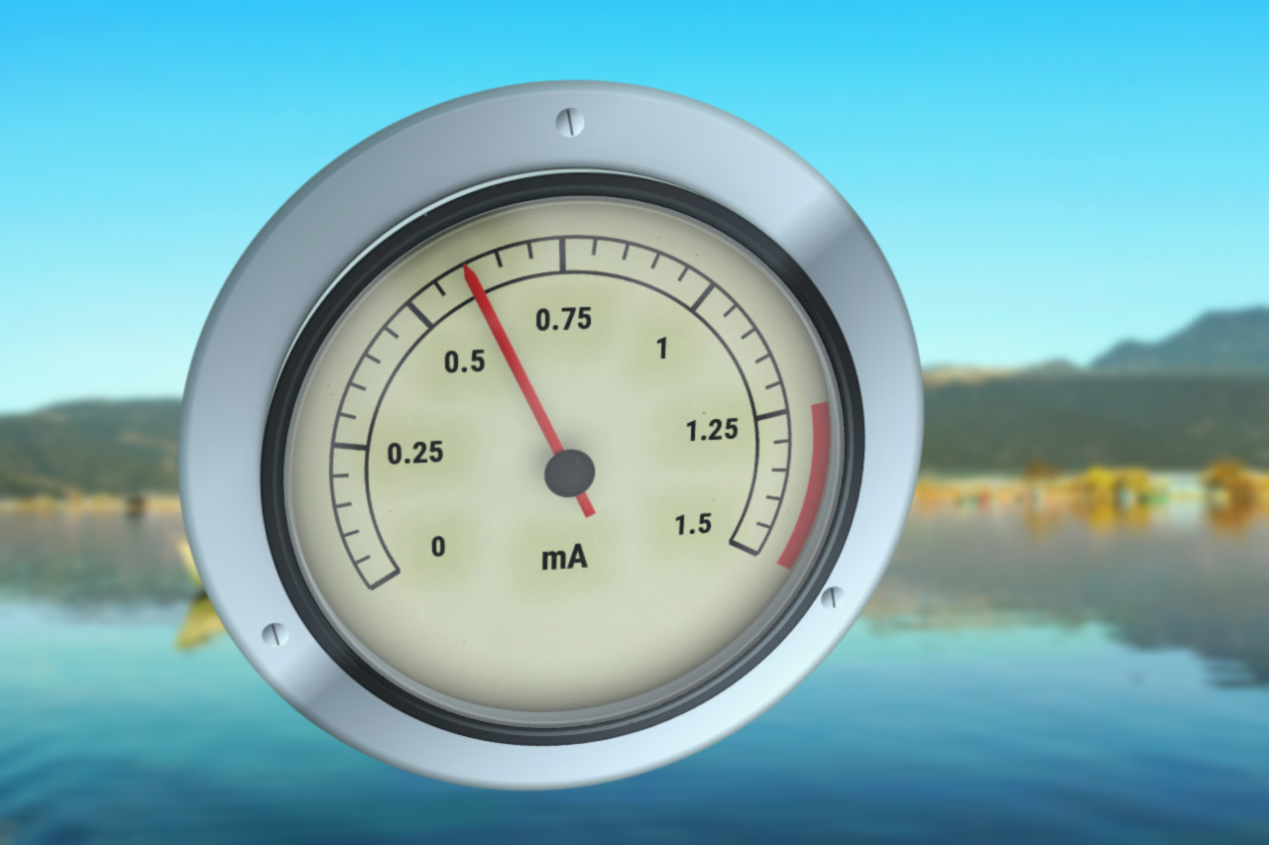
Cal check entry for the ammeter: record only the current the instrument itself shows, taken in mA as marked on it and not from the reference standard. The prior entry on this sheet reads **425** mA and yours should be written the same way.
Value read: **0.6** mA
